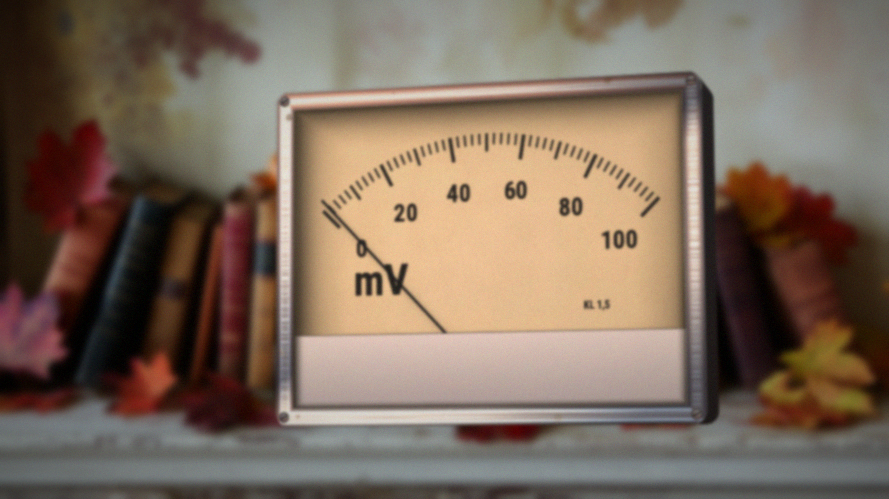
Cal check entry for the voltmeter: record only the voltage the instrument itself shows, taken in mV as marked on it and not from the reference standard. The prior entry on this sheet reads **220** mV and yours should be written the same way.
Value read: **2** mV
